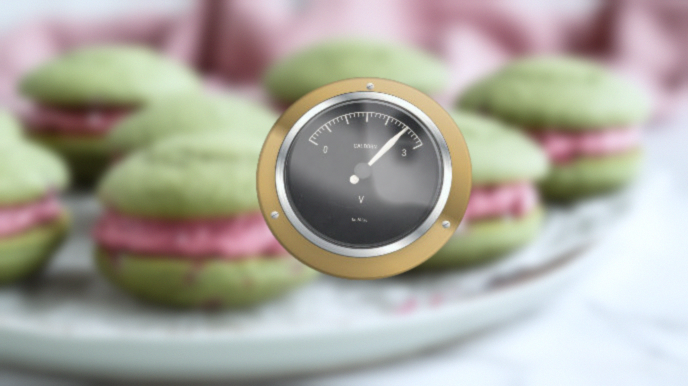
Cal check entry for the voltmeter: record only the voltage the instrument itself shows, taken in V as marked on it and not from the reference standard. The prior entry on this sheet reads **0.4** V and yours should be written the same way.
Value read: **2.5** V
